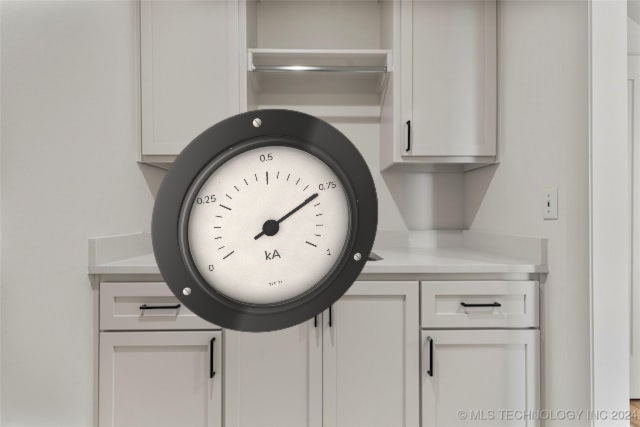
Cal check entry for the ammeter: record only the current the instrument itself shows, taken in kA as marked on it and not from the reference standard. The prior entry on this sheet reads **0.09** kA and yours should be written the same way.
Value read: **0.75** kA
